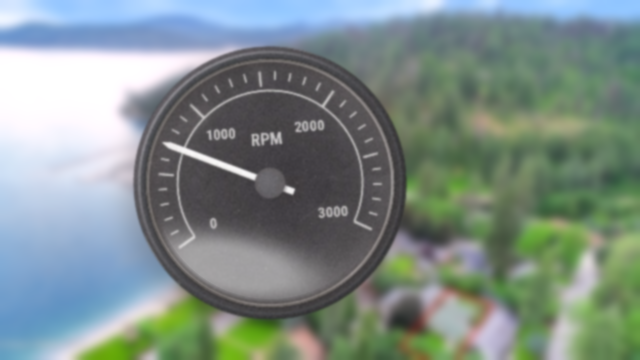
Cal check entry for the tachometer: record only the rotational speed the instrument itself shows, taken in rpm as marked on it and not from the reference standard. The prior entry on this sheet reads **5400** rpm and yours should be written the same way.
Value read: **700** rpm
